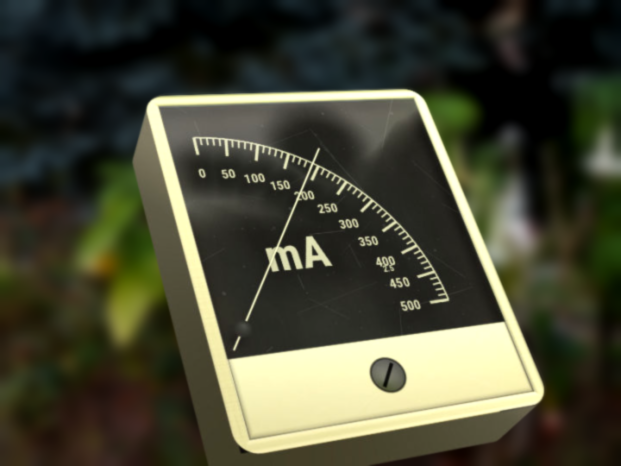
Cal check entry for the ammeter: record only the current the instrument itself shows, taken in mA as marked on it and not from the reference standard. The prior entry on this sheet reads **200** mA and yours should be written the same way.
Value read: **190** mA
